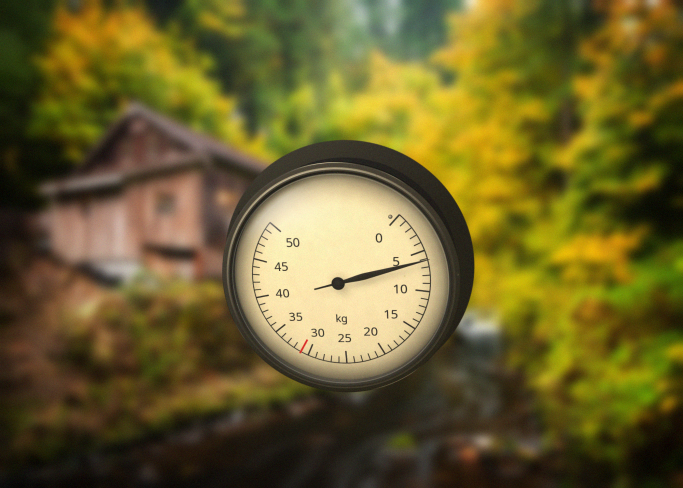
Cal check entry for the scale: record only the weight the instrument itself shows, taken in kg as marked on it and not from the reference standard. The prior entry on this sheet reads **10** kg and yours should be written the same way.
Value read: **6** kg
